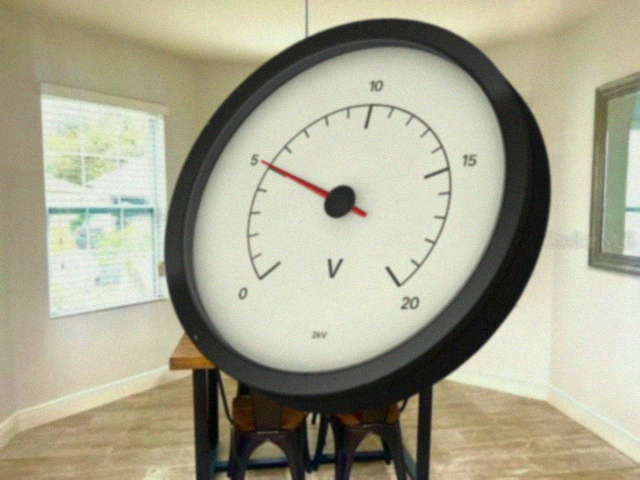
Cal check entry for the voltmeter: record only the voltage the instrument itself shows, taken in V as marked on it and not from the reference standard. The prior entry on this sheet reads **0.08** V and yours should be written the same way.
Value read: **5** V
